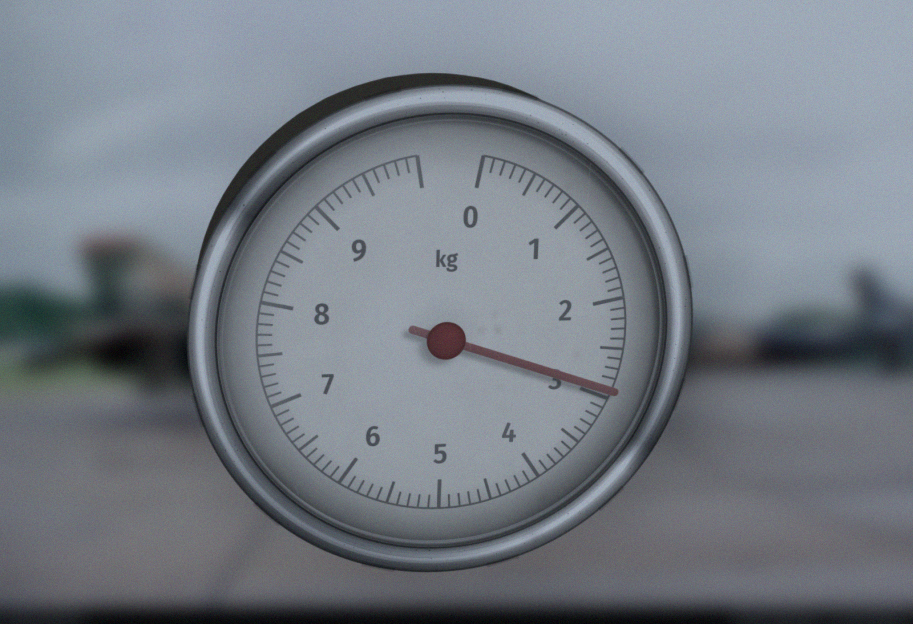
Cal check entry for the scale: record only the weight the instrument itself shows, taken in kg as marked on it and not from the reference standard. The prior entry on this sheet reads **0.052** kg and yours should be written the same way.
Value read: **2.9** kg
